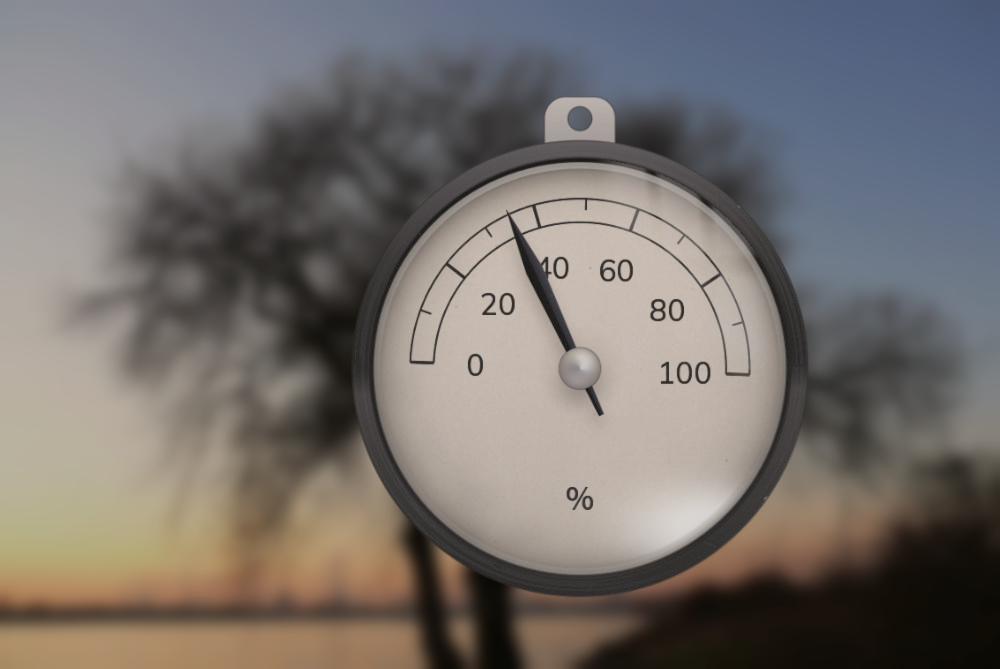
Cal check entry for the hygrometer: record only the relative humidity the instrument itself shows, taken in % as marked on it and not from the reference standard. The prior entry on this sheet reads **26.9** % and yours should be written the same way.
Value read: **35** %
